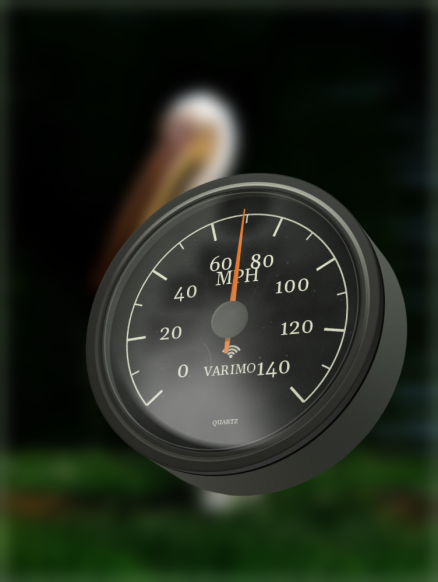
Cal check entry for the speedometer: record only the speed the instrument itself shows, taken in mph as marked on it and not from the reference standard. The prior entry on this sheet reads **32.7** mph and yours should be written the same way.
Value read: **70** mph
